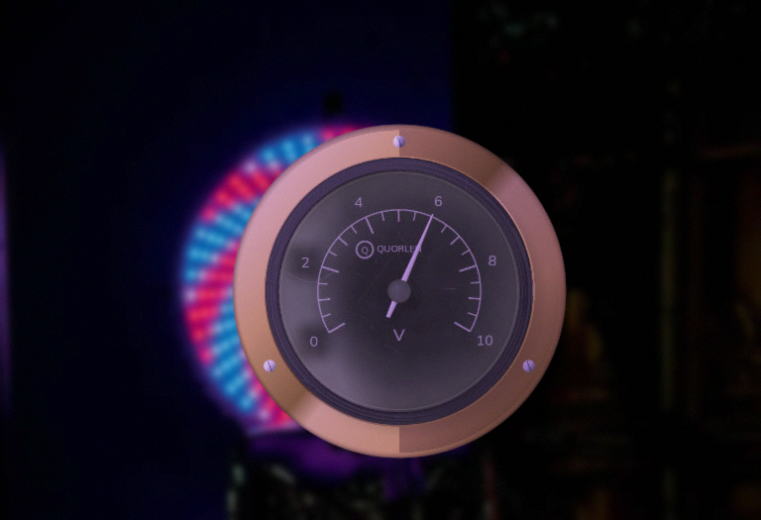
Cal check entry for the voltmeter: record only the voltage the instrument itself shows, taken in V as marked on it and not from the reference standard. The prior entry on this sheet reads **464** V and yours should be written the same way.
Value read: **6** V
